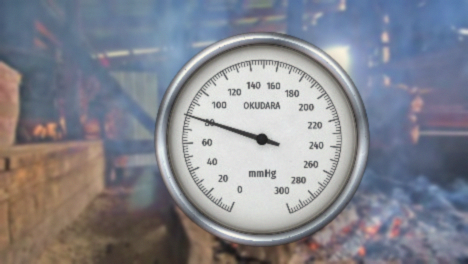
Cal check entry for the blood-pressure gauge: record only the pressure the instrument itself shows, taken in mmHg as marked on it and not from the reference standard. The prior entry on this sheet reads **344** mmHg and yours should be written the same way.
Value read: **80** mmHg
